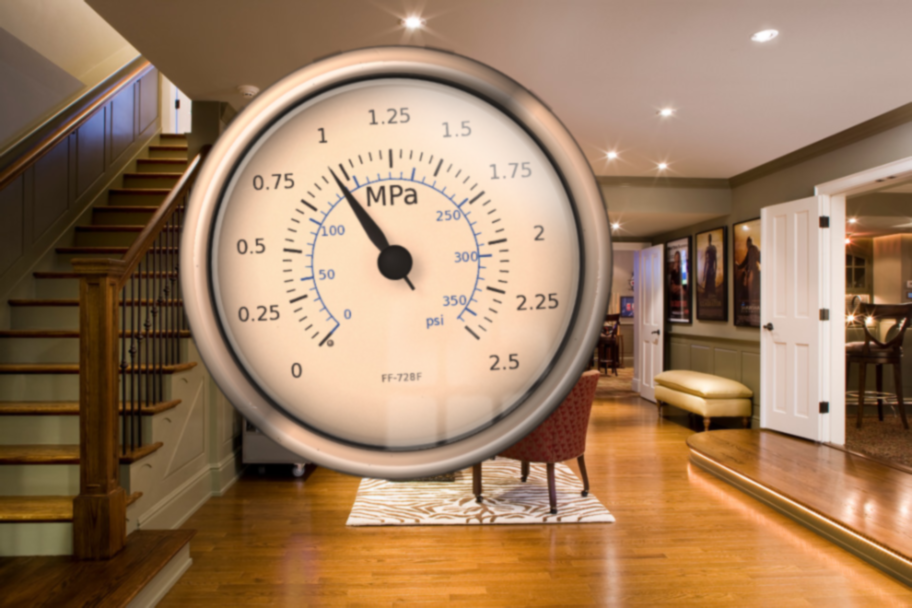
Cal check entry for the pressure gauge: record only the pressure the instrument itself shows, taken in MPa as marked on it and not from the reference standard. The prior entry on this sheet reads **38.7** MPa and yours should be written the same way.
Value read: **0.95** MPa
